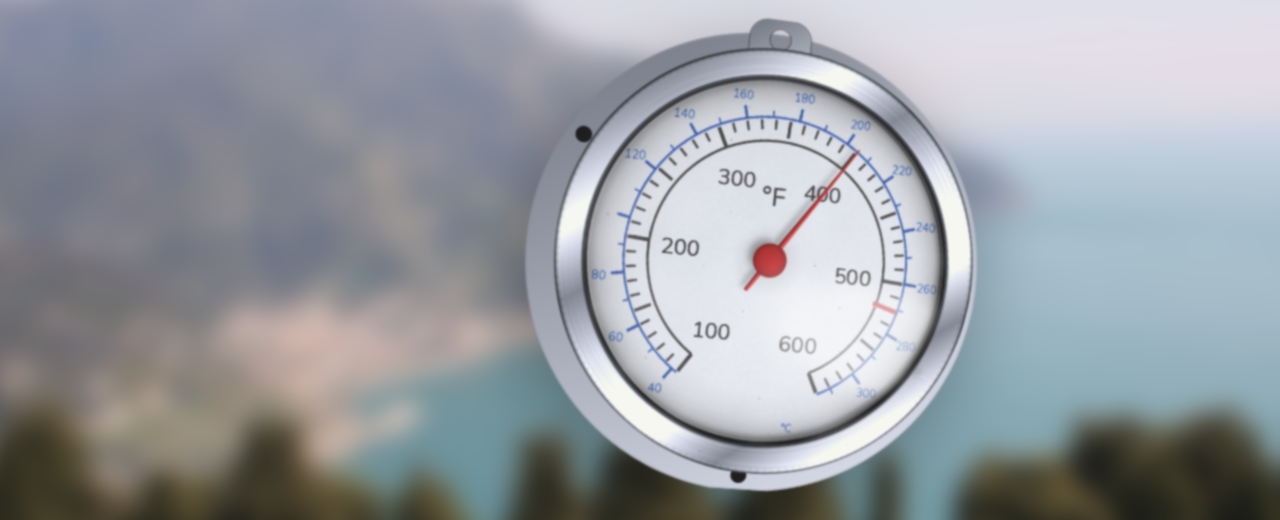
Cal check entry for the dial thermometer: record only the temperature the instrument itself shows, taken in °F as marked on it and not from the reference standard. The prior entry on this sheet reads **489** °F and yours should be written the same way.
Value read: **400** °F
